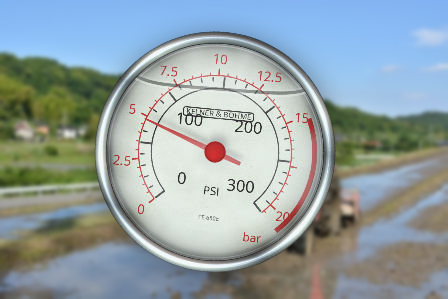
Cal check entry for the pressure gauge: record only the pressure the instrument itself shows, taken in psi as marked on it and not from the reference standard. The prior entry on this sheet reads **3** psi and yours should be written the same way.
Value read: **70** psi
